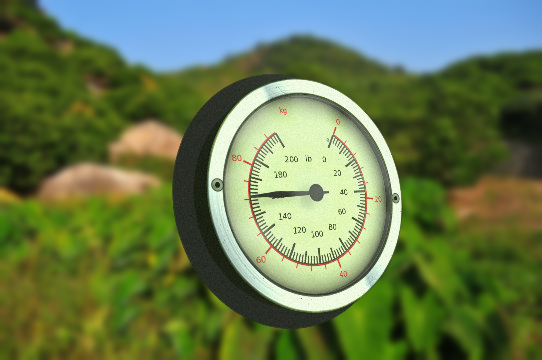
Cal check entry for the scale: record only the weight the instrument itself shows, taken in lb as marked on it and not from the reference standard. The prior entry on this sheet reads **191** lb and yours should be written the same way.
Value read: **160** lb
